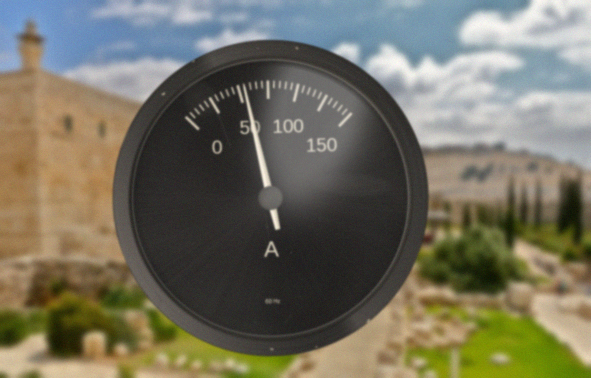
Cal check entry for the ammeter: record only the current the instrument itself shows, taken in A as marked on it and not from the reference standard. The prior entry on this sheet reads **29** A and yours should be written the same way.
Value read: **55** A
